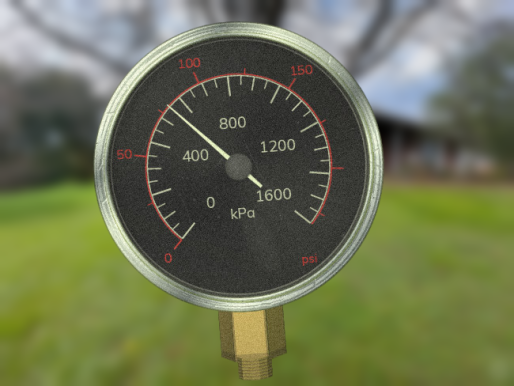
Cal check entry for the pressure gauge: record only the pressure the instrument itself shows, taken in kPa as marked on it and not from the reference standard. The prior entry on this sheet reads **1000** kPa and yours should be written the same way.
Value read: **550** kPa
